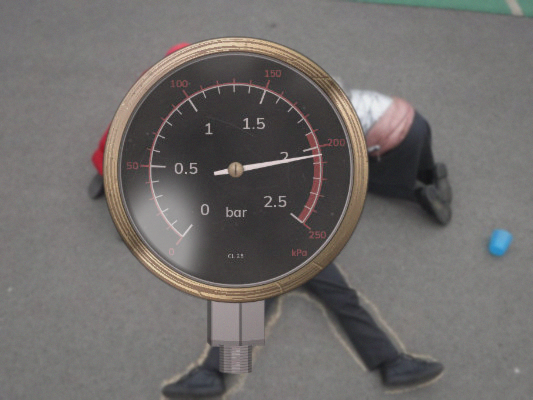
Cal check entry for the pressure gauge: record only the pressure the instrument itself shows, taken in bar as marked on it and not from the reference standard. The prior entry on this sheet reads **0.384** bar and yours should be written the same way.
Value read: **2.05** bar
